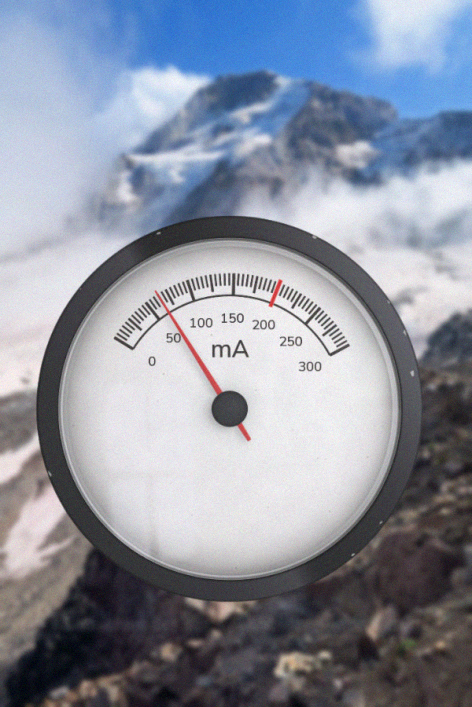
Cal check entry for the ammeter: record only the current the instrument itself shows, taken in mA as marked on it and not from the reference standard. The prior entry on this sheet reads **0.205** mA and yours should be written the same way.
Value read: **65** mA
